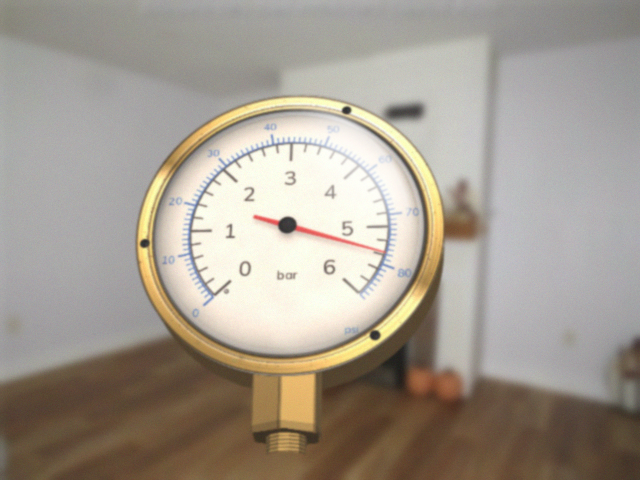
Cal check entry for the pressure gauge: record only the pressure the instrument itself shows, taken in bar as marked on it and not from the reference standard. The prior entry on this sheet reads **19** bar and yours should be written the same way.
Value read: **5.4** bar
